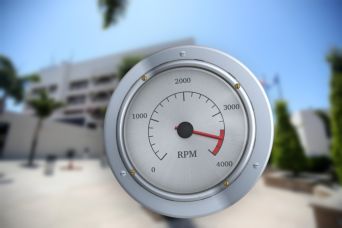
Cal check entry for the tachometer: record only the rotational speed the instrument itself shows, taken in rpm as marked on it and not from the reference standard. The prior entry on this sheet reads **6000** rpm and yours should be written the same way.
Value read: **3600** rpm
